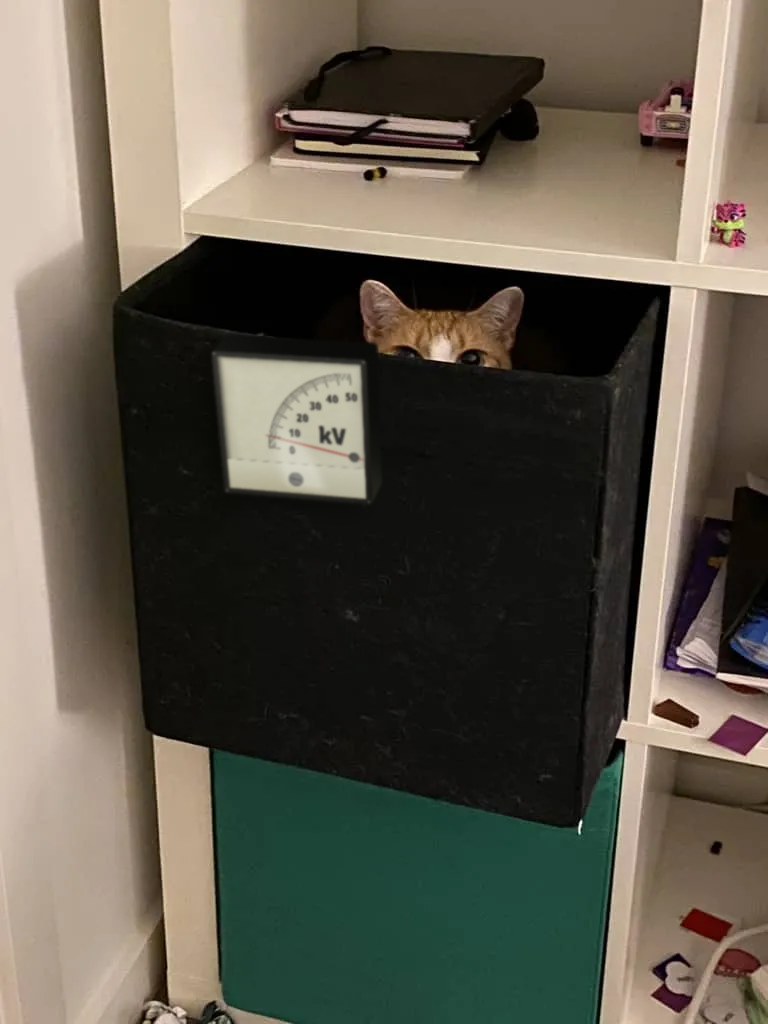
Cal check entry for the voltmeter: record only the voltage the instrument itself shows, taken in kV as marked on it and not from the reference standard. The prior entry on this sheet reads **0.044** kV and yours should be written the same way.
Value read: **5** kV
